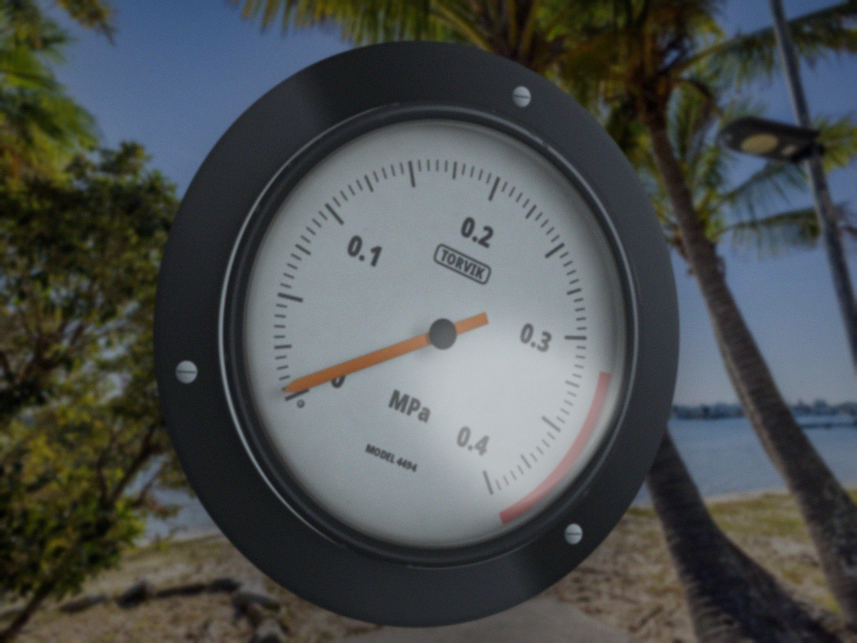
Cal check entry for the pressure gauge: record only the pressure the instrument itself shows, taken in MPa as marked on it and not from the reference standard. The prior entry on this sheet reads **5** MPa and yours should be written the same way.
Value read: **0.005** MPa
